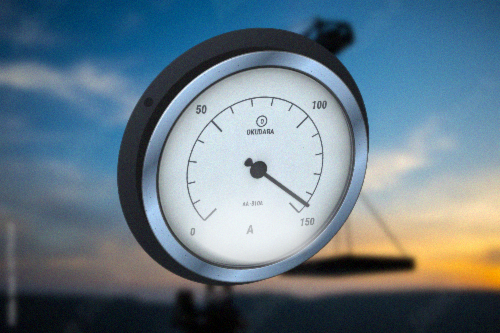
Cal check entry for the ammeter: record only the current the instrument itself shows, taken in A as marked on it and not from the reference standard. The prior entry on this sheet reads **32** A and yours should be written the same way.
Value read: **145** A
